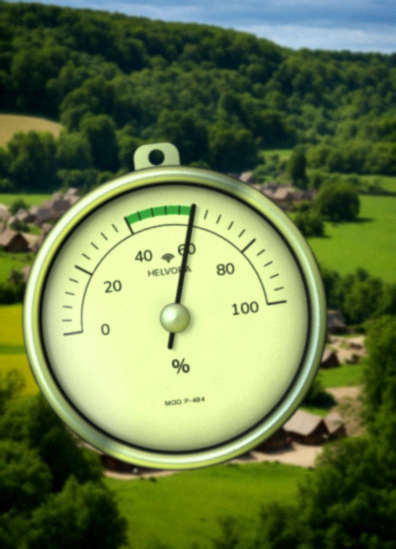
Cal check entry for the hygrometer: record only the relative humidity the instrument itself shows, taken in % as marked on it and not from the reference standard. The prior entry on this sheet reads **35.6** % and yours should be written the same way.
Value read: **60** %
